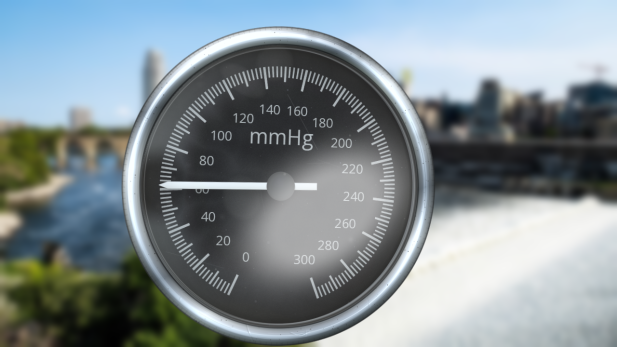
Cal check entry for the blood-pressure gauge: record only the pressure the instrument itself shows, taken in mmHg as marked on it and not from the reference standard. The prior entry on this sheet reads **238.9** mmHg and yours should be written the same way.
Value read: **62** mmHg
